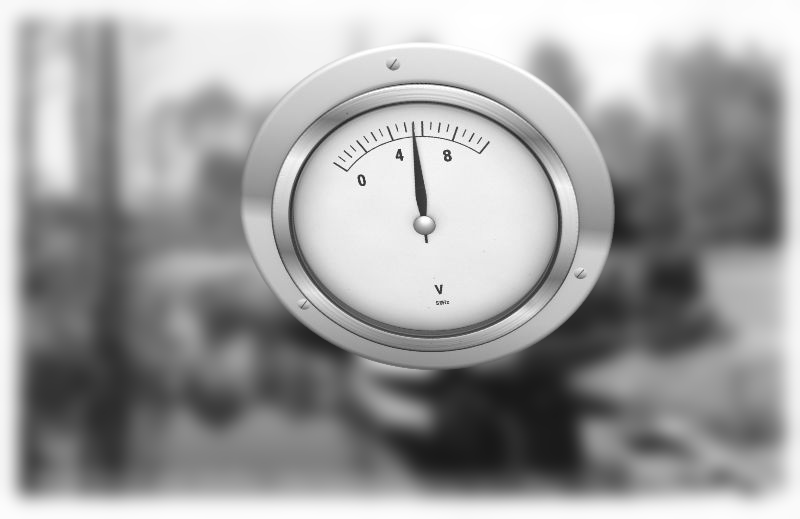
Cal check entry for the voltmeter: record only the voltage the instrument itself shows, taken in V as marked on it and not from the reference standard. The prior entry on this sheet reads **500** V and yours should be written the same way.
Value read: **5.5** V
